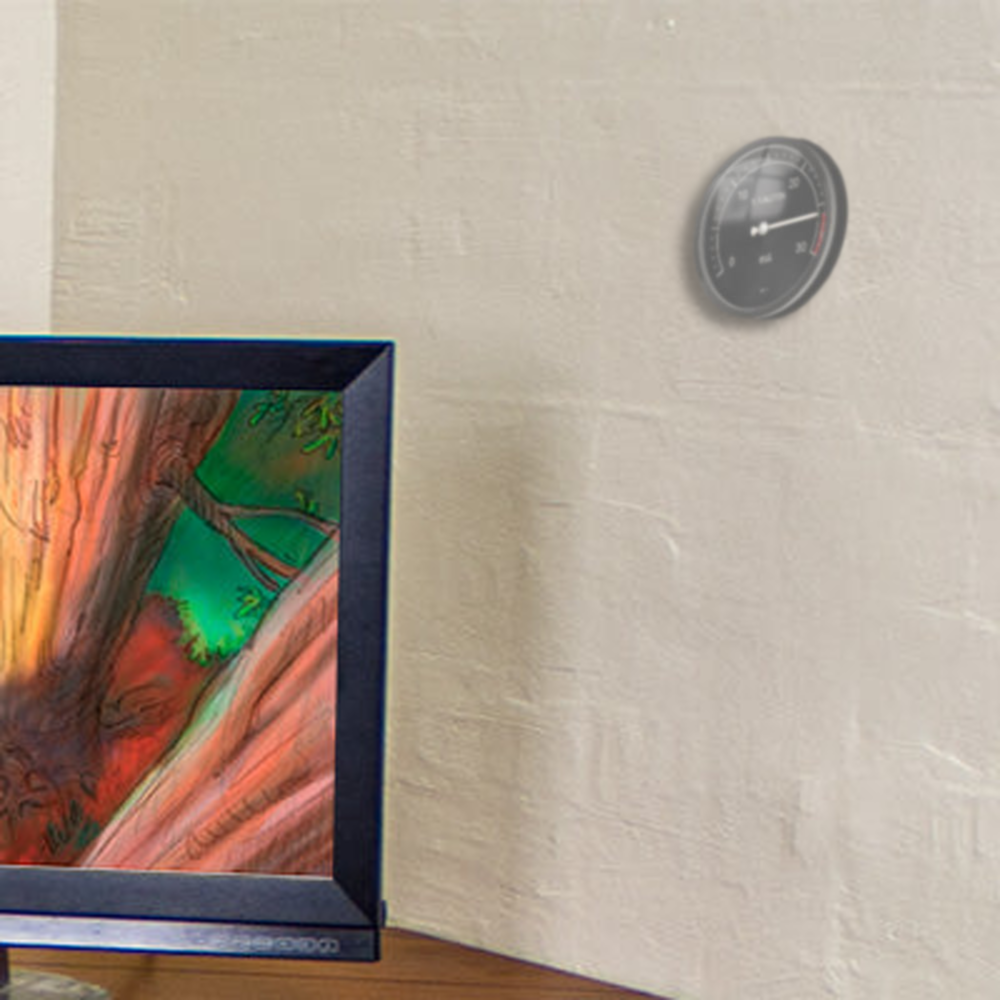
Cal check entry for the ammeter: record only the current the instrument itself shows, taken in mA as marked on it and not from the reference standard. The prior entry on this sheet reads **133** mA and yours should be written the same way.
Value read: **26** mA
